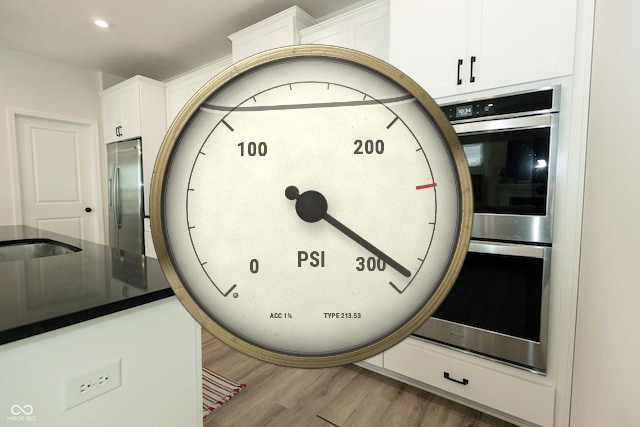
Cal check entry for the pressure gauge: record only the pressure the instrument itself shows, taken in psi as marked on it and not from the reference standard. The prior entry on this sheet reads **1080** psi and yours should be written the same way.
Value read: **290** psi
